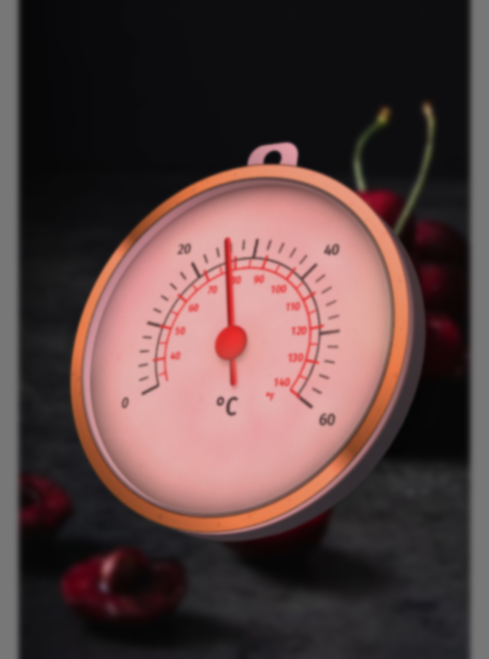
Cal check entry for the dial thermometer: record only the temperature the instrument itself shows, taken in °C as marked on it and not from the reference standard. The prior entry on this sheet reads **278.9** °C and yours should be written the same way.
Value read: **26** °C
